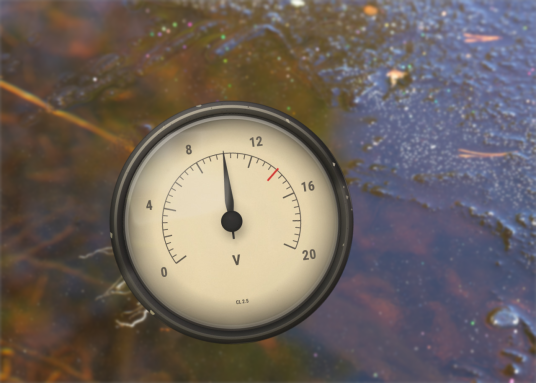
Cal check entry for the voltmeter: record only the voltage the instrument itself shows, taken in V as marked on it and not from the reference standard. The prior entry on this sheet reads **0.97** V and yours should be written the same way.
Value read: **10** V
